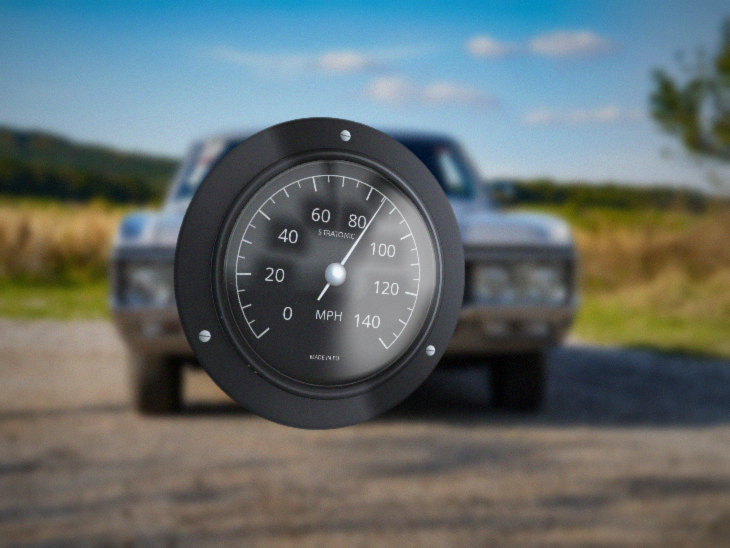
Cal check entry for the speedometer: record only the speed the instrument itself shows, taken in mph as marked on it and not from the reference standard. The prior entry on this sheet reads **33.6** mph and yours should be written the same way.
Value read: **85** mph
